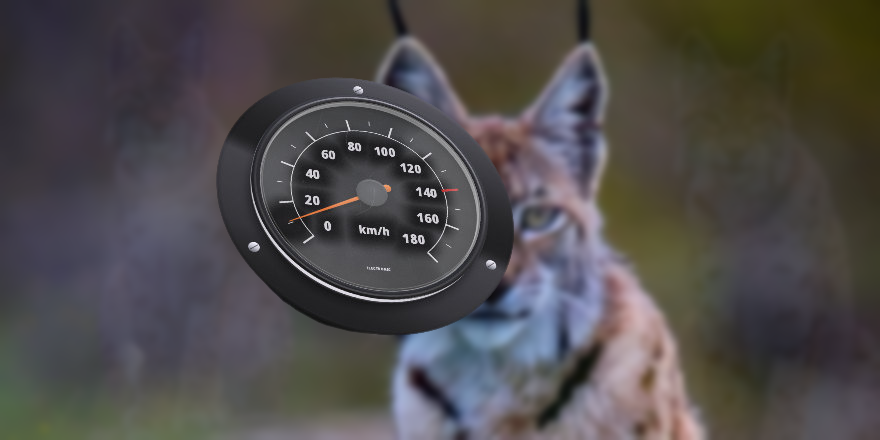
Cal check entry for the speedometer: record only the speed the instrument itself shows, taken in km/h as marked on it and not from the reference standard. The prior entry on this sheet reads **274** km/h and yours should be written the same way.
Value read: **10** km/h
